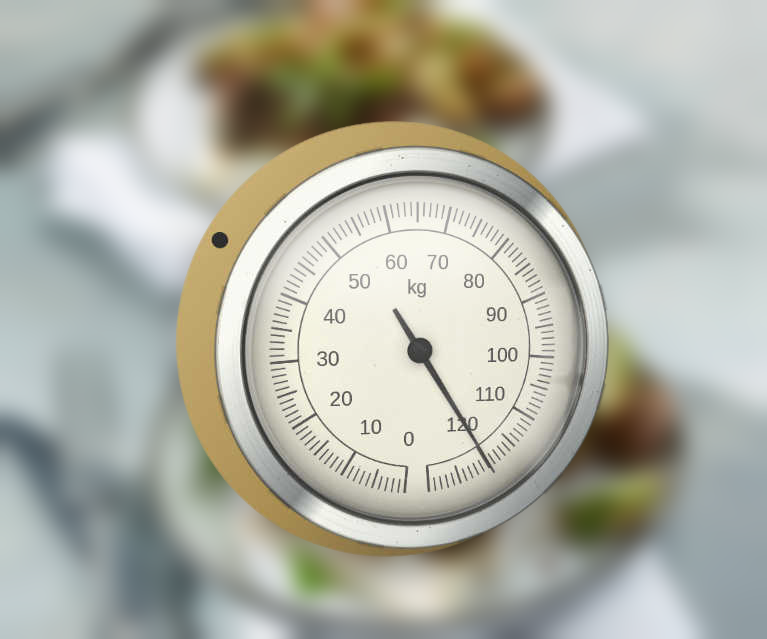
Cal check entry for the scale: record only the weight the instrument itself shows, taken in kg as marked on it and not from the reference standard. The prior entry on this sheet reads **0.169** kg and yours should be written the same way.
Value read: **120** kg
